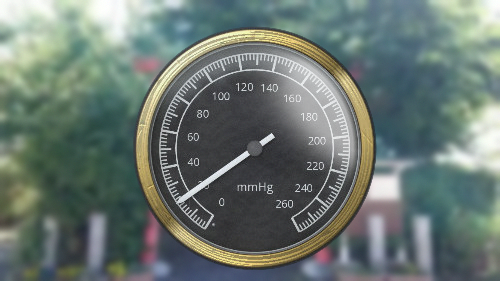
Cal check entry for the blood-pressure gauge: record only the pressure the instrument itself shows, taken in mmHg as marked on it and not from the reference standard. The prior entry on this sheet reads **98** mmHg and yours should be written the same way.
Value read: **20** mmHg
